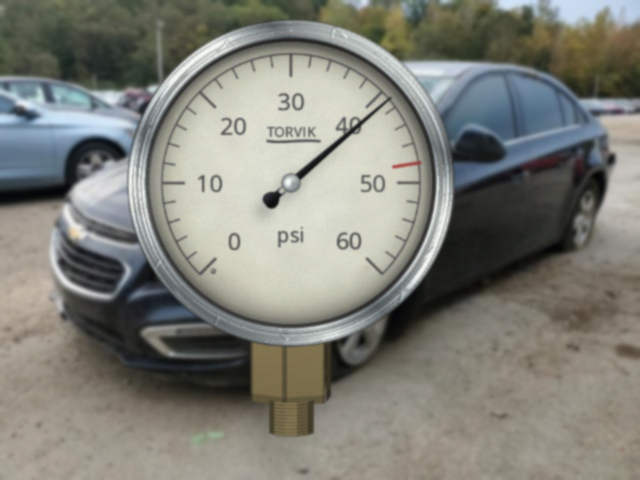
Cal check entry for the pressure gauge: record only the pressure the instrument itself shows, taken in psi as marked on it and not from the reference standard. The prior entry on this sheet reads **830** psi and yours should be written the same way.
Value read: **41** psi
